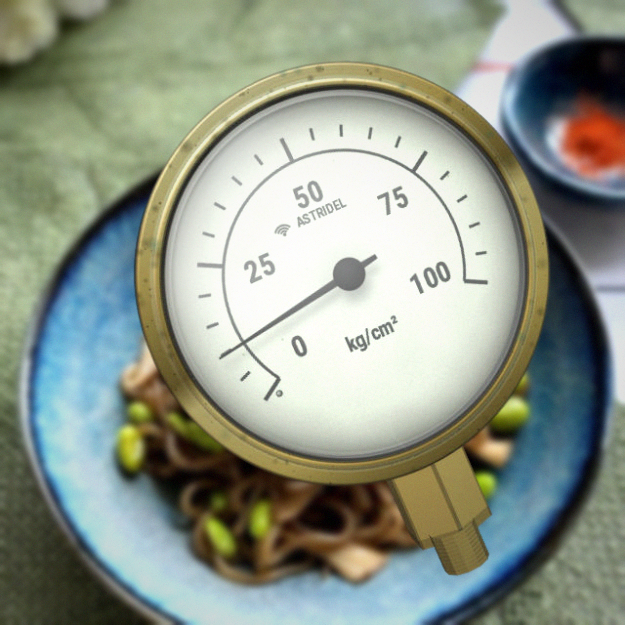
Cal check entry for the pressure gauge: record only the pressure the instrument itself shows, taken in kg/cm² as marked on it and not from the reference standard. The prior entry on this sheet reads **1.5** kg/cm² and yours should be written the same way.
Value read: **10** kg/cm²
